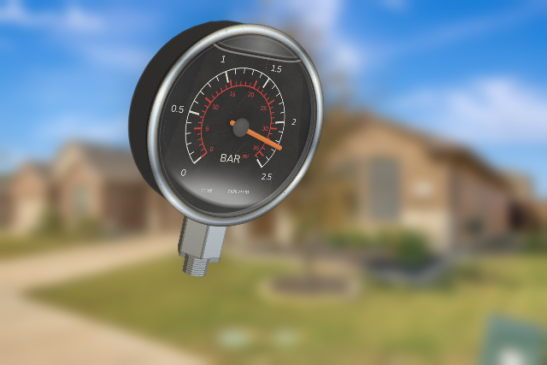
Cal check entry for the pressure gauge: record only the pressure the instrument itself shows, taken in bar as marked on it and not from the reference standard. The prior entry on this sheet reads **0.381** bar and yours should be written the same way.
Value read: **2.25** bar
